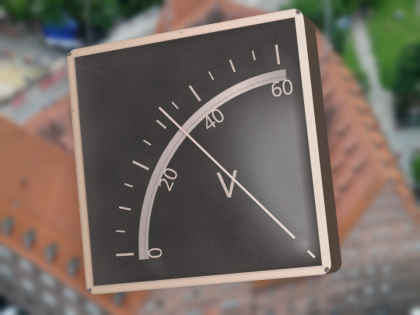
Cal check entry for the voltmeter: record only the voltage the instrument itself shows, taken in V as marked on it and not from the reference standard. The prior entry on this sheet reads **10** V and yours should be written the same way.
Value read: **32.5** V
